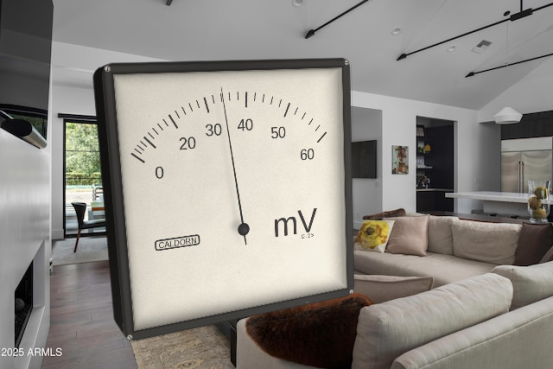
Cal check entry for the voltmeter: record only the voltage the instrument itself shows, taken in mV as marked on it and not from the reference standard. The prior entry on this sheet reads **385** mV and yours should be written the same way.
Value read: **34** mV
